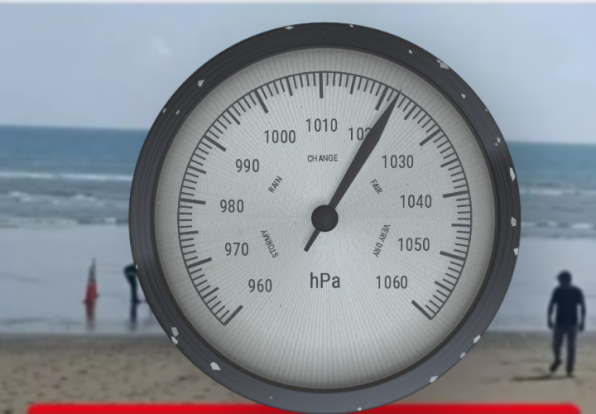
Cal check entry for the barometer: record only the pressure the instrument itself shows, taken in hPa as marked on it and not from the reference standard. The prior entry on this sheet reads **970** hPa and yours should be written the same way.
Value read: **1022** hPa
